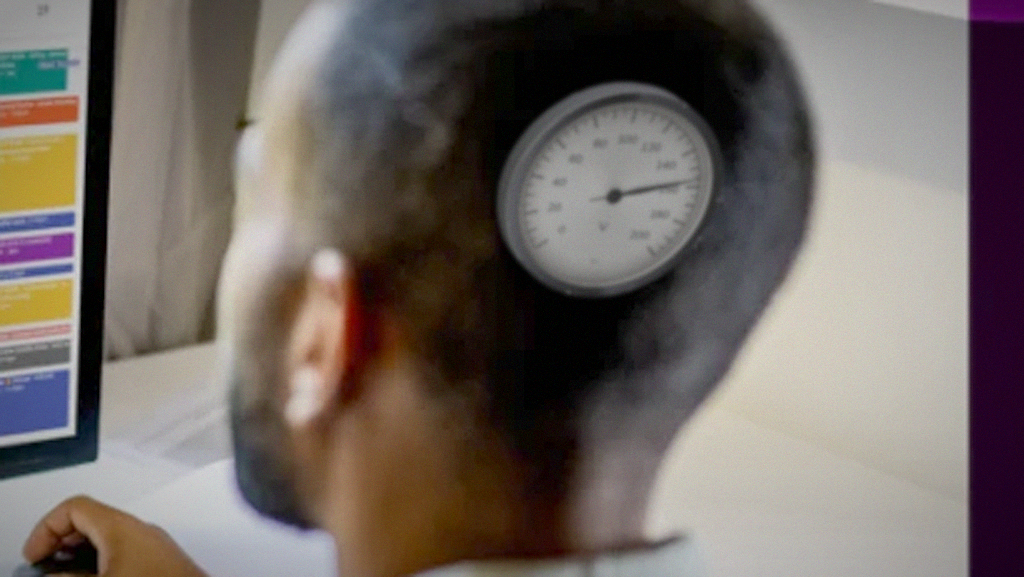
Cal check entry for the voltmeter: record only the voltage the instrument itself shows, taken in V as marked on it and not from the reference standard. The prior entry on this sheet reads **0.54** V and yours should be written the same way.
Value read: **155** V
